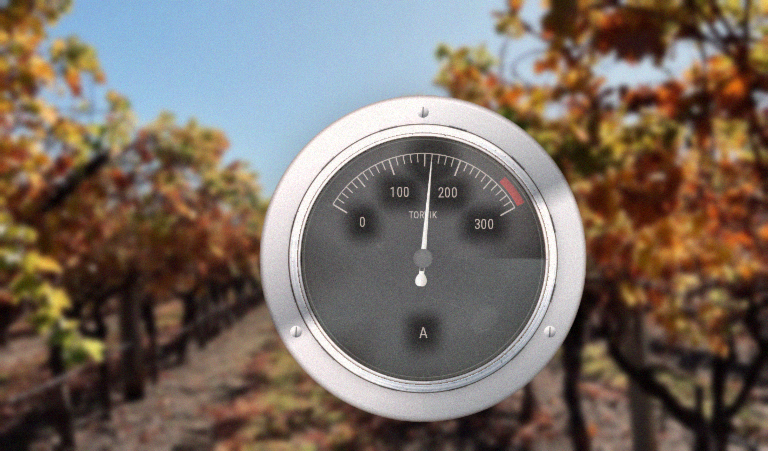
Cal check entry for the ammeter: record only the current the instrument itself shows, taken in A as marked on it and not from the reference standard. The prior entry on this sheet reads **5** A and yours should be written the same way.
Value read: **160** A
